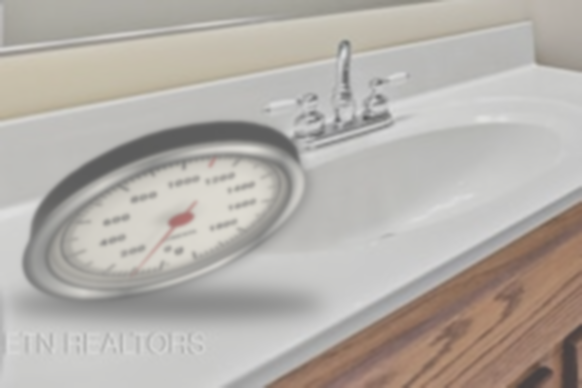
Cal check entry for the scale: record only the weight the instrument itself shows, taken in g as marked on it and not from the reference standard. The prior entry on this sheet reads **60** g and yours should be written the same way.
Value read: **100** g
